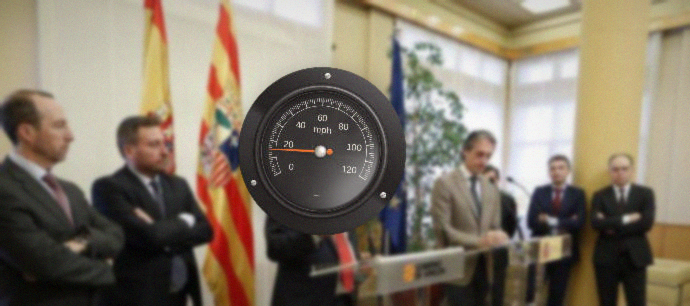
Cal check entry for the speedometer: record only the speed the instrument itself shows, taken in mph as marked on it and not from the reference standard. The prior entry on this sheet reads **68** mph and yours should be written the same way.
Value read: **15** mph
